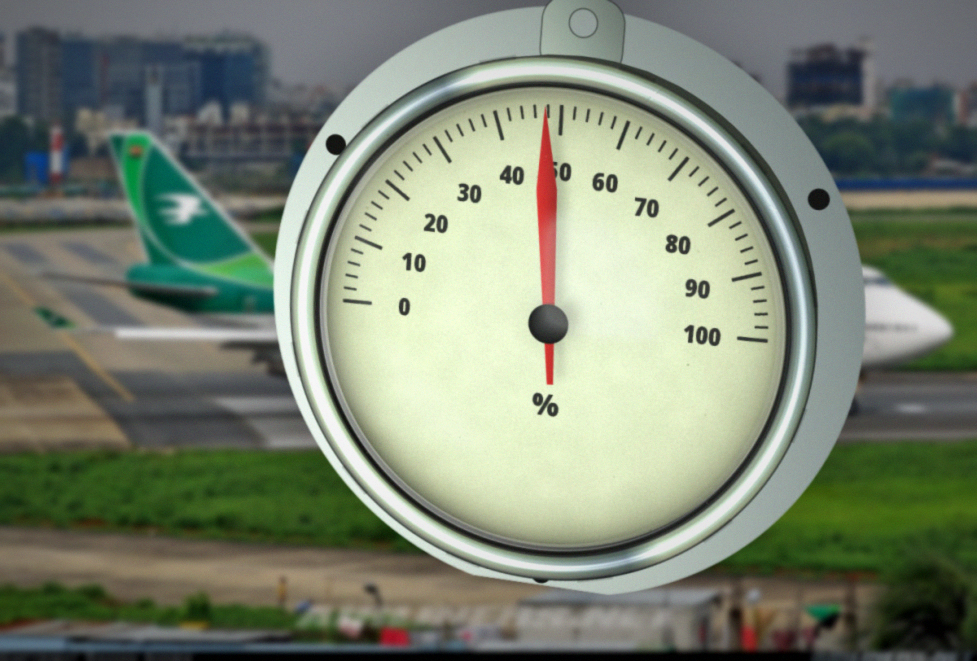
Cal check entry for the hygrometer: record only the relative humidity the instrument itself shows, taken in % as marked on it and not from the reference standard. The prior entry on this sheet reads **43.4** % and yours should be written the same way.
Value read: **48** %
